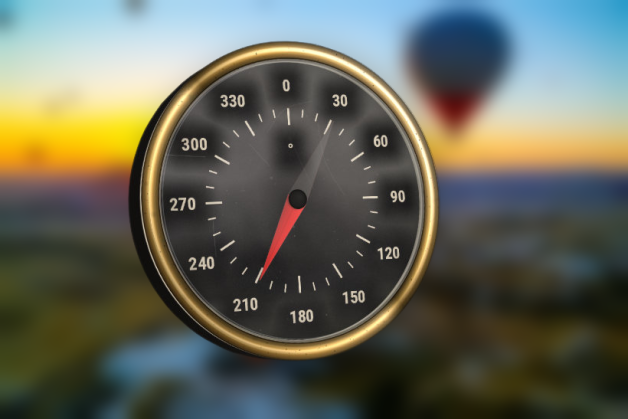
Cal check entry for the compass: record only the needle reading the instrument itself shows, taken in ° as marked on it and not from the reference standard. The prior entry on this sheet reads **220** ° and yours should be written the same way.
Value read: **210** °
